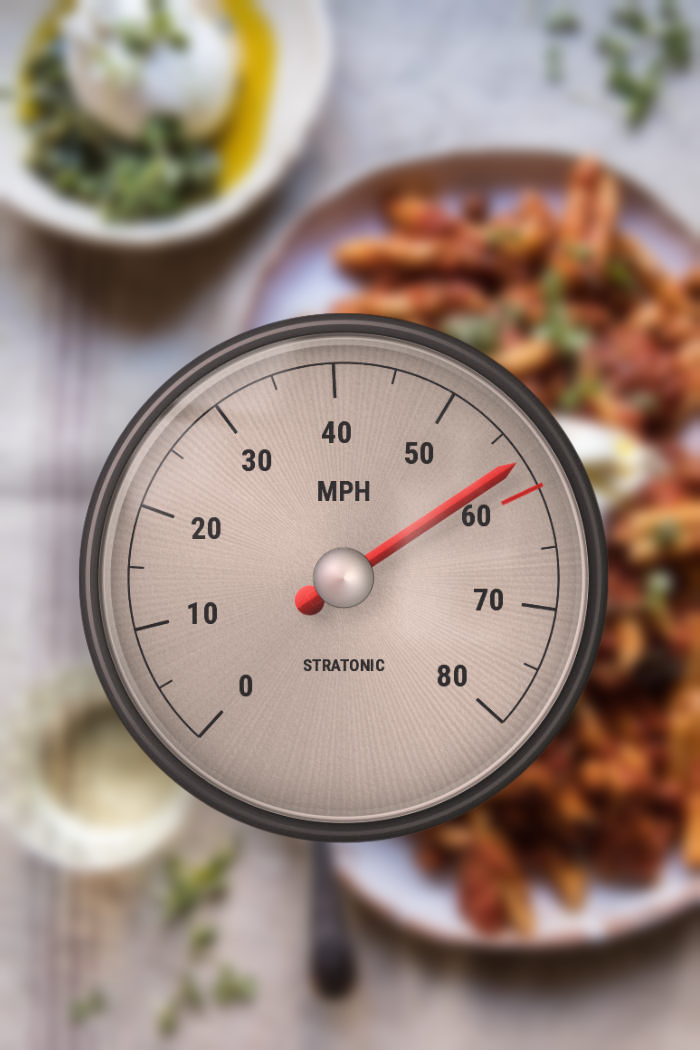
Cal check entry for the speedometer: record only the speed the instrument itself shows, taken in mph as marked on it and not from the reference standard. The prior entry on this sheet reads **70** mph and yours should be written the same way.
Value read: **57.5** mph
